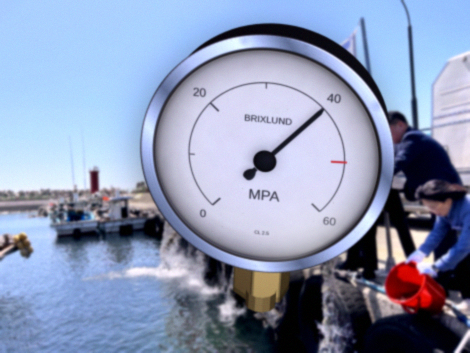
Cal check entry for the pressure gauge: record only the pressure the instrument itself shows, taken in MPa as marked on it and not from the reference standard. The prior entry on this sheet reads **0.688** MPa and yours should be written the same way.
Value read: **40** MPa
